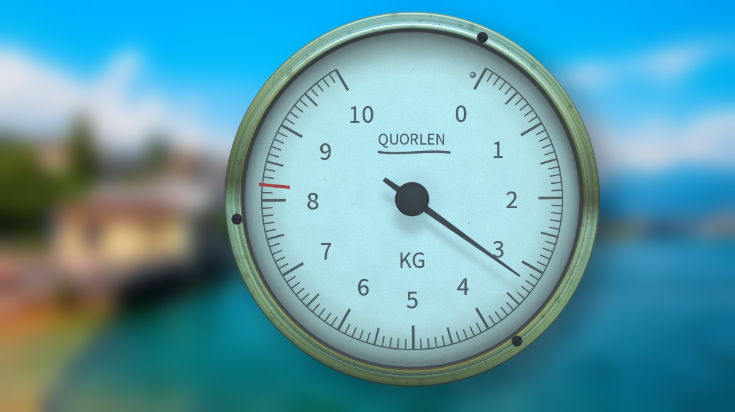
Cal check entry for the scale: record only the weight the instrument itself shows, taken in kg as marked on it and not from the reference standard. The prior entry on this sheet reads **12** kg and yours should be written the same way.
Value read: **3.2** kg
